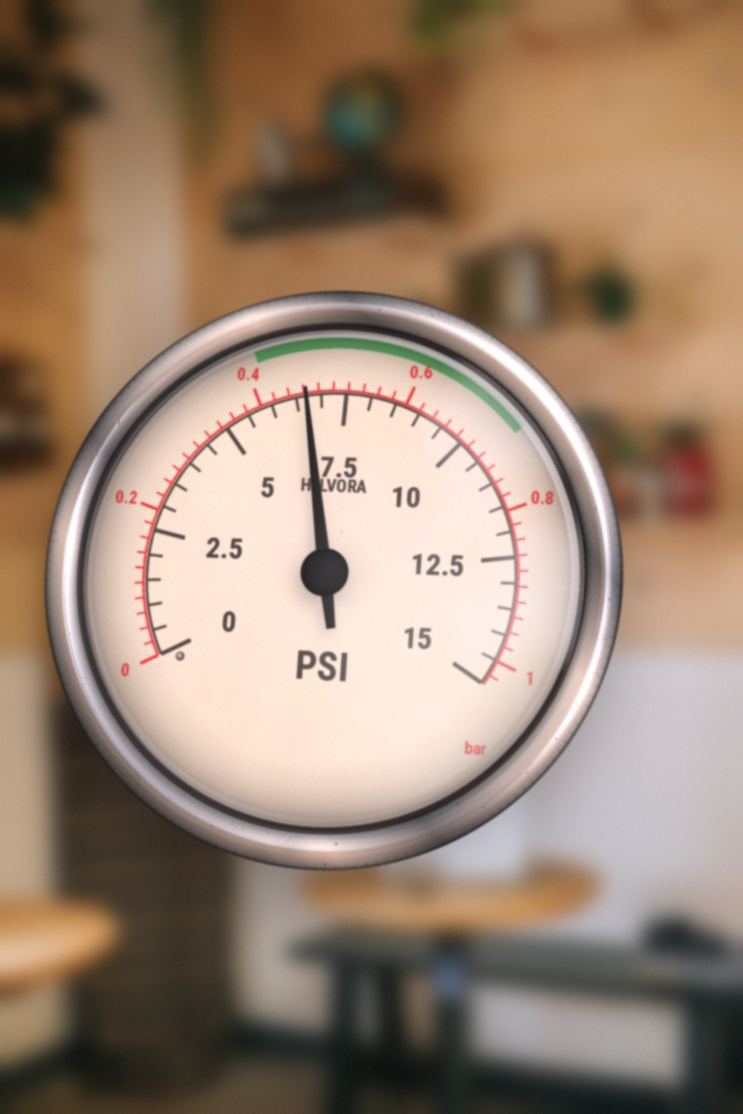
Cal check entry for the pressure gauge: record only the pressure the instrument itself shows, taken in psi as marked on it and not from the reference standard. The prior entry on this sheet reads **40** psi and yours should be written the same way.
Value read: **6.75** psi
